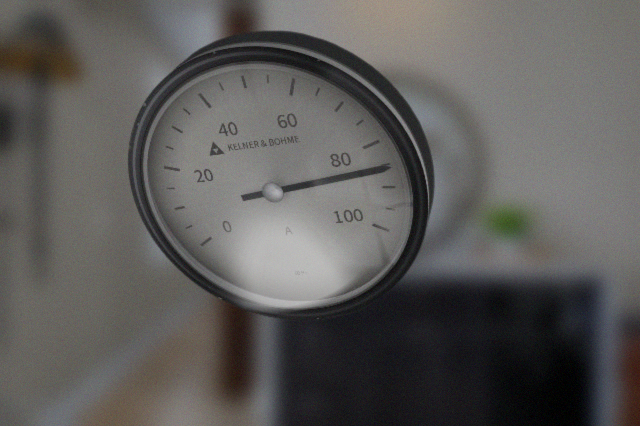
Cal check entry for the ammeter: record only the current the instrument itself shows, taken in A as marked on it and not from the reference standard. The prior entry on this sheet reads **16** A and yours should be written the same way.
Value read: **85** A
